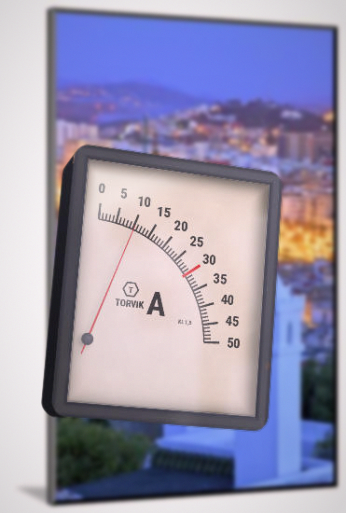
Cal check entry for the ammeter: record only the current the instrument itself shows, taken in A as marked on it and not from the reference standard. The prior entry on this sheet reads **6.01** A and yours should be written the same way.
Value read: **10** A
